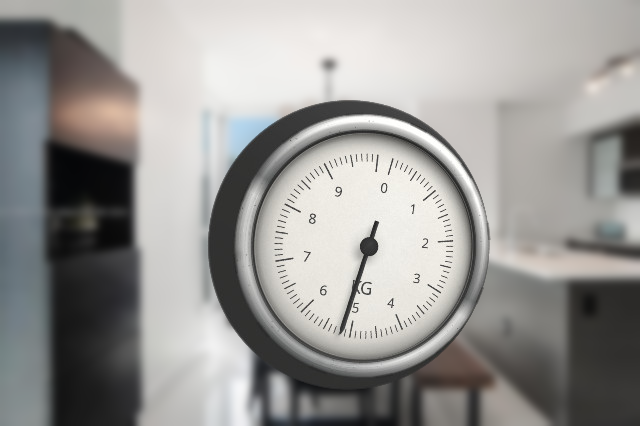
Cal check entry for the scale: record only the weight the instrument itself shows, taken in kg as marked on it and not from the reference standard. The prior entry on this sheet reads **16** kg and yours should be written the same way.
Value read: **5.2** kg
